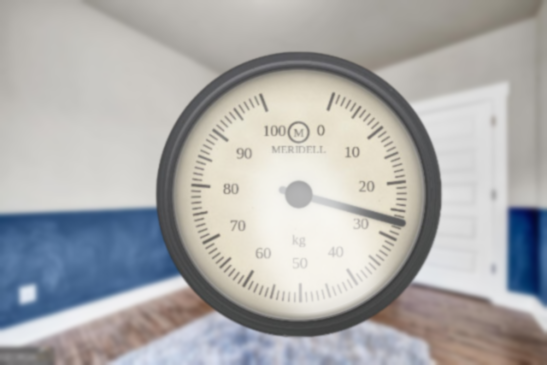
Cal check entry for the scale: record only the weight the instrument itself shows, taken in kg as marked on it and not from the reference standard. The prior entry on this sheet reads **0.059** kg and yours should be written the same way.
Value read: **27** kg
